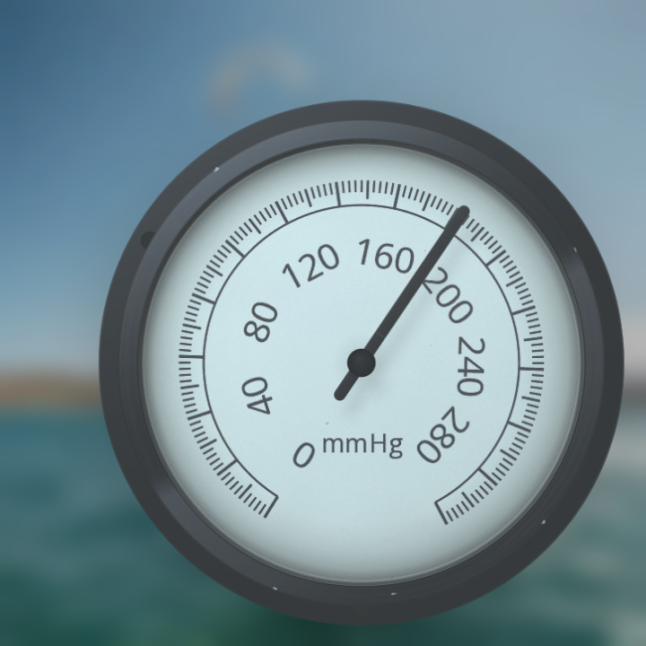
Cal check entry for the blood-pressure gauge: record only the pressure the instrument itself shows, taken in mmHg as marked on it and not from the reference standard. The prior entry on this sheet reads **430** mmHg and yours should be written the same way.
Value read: **182** mmHg
